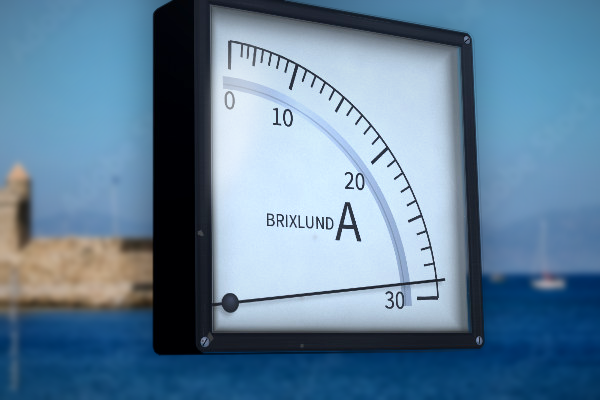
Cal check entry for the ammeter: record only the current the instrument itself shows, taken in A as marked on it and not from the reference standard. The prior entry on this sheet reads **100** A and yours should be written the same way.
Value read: **29** A
